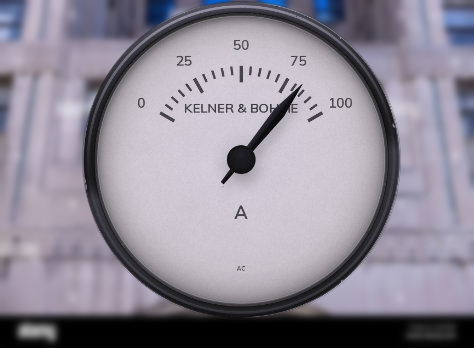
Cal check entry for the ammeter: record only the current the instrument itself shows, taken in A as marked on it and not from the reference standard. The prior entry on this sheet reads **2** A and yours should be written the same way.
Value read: **82.5** A
